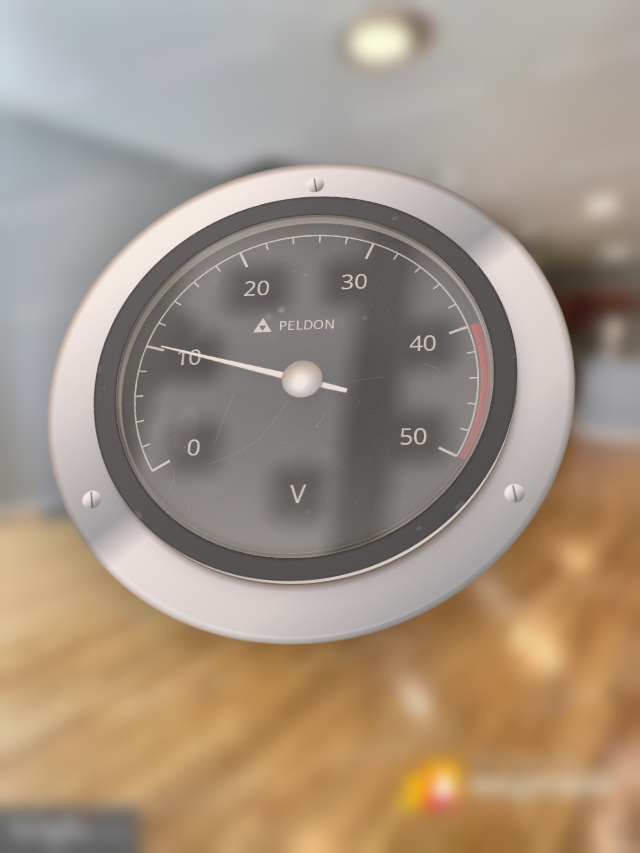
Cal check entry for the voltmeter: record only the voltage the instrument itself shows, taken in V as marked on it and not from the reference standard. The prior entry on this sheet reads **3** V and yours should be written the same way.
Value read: **10** V
